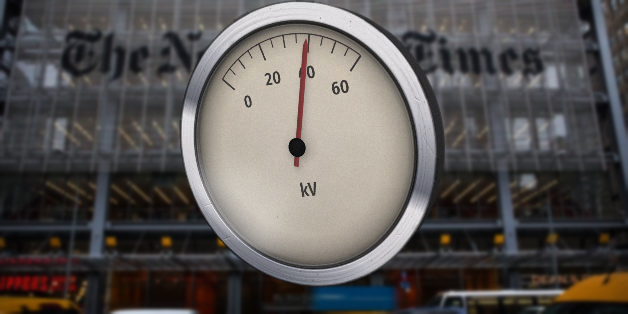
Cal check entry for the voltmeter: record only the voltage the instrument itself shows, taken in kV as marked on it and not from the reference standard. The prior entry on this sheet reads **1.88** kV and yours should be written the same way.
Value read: **40** kV
